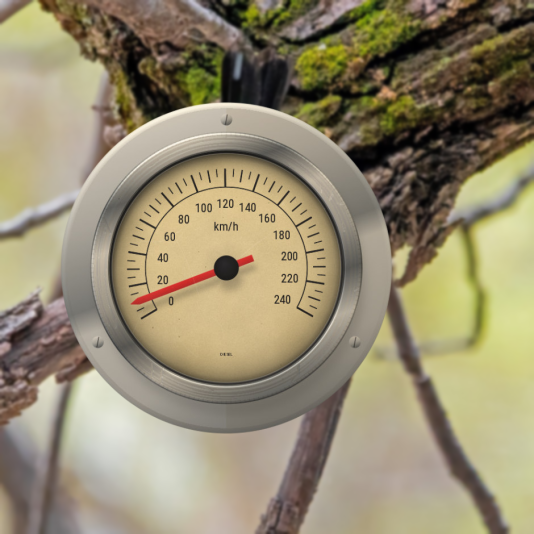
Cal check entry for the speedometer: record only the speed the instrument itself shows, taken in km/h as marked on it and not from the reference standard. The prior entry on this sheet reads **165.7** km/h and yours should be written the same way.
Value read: **10** km/h
